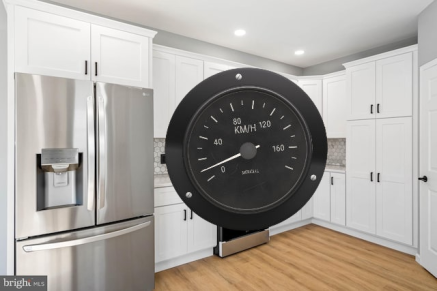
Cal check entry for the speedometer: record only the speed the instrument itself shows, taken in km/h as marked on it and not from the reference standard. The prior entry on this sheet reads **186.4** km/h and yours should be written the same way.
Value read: **10** km/h
